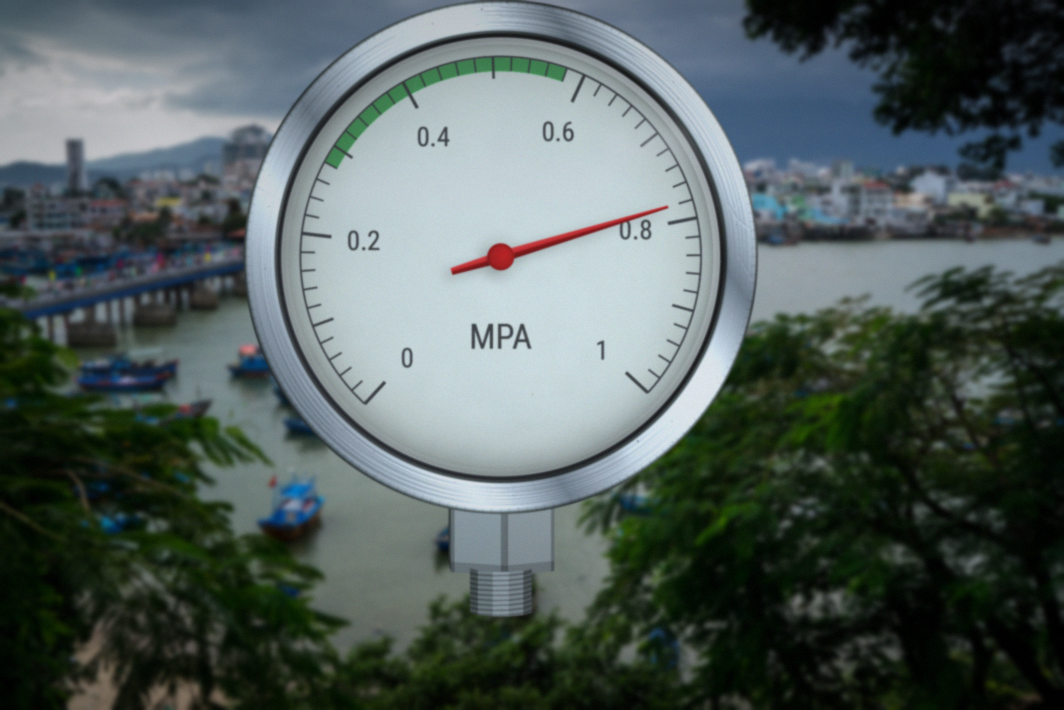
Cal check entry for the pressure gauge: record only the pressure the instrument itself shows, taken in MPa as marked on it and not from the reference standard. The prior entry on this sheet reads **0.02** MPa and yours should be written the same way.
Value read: **0.78** MPa
